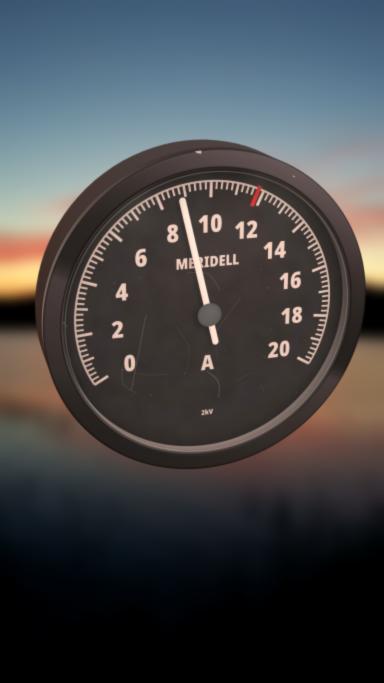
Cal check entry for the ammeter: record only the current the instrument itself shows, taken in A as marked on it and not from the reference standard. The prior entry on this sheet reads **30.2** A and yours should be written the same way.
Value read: **8.8** A
